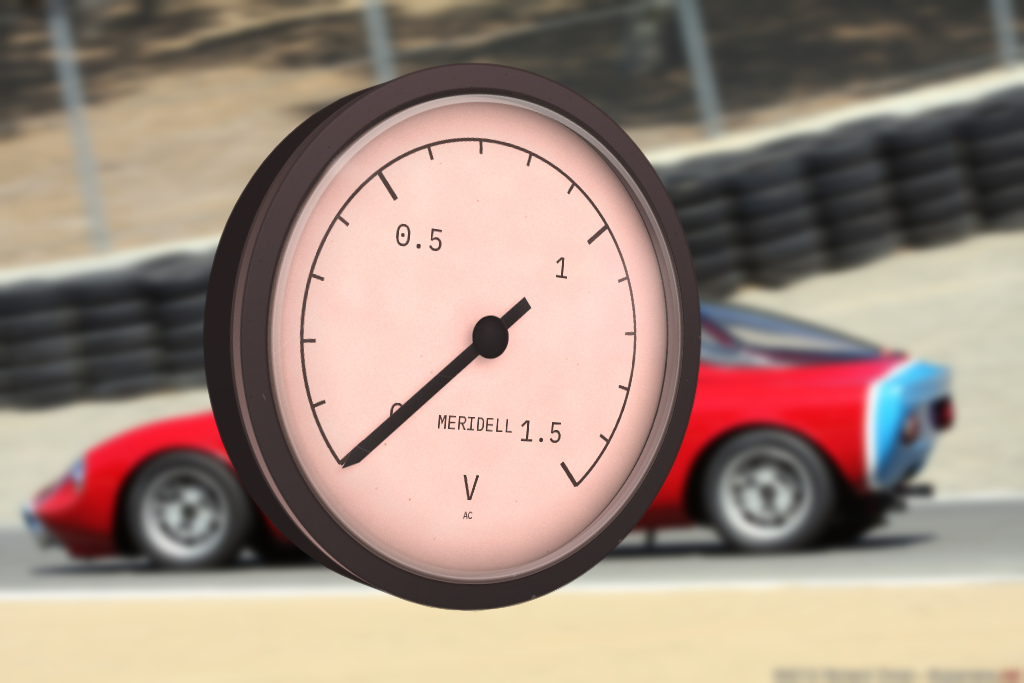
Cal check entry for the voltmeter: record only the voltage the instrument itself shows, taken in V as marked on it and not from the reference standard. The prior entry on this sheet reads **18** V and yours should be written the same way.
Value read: **0** V
